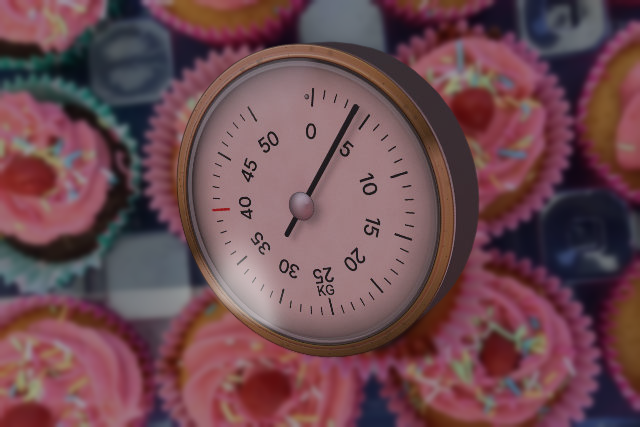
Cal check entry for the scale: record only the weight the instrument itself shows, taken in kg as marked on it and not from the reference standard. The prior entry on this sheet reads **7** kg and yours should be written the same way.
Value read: **4** kg
